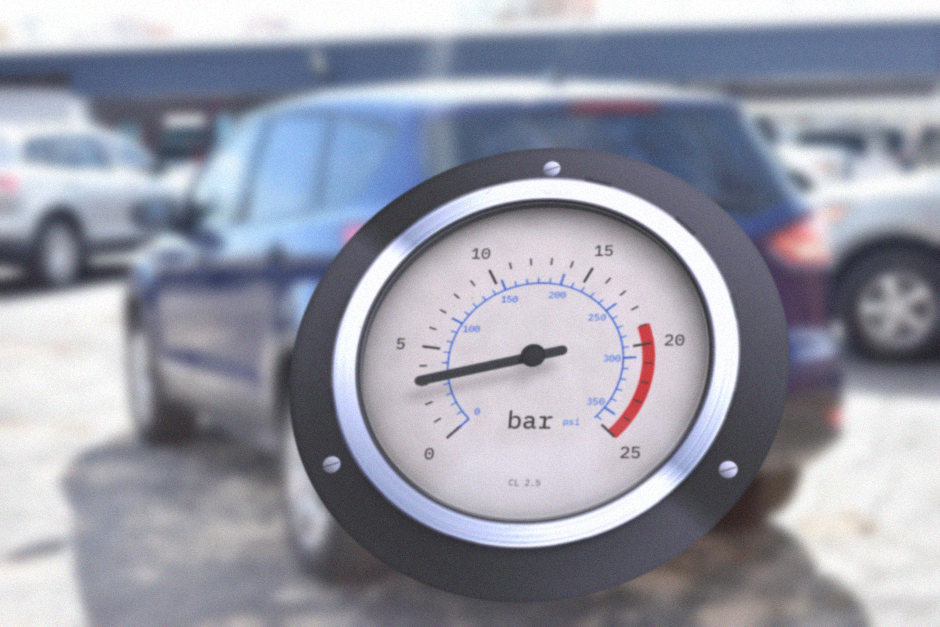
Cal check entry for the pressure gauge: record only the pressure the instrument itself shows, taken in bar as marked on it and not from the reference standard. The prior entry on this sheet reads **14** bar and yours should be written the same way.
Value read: **3** bar
